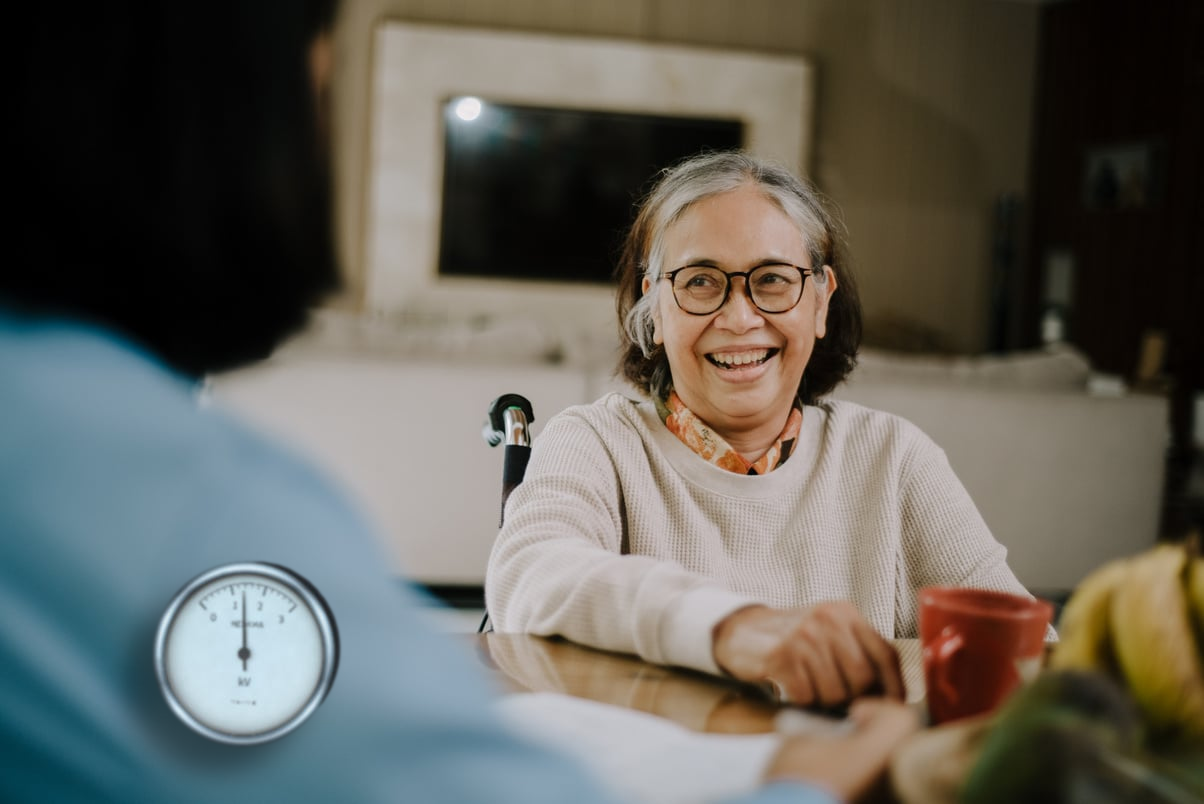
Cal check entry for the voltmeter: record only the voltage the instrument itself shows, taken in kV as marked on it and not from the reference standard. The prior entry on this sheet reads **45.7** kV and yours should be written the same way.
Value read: **1.4** kV
